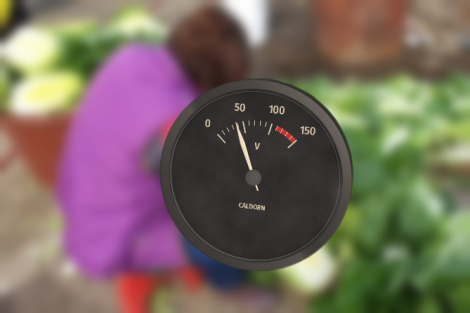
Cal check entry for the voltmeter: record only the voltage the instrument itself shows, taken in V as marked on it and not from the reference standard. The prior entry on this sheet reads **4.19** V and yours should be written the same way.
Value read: **40** V
